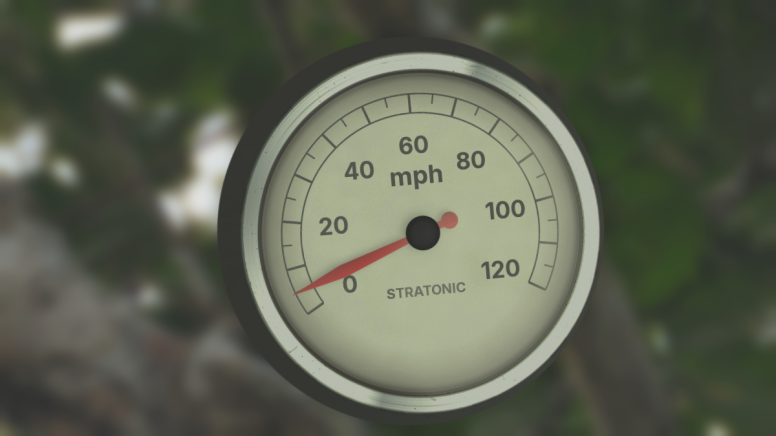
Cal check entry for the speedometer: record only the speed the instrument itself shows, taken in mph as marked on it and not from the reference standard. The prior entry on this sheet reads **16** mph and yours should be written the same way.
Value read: **5** mph
